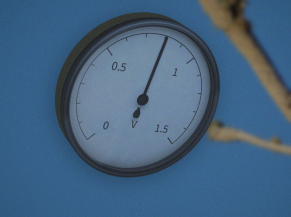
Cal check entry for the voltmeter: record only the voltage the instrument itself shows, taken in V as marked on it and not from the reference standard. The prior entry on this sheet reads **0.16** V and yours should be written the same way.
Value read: **0.8** V
